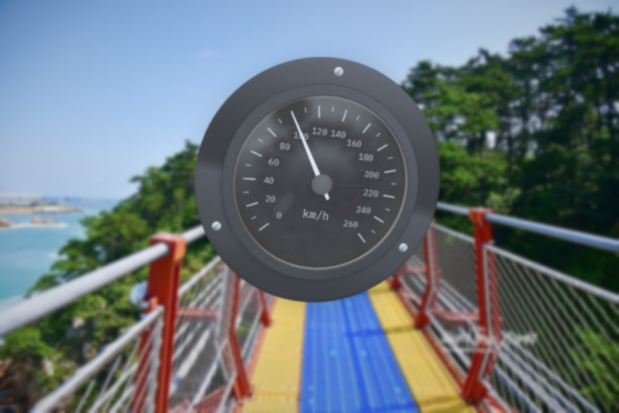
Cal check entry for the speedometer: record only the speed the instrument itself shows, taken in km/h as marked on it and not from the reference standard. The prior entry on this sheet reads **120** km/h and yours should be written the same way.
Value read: **100** km/h
